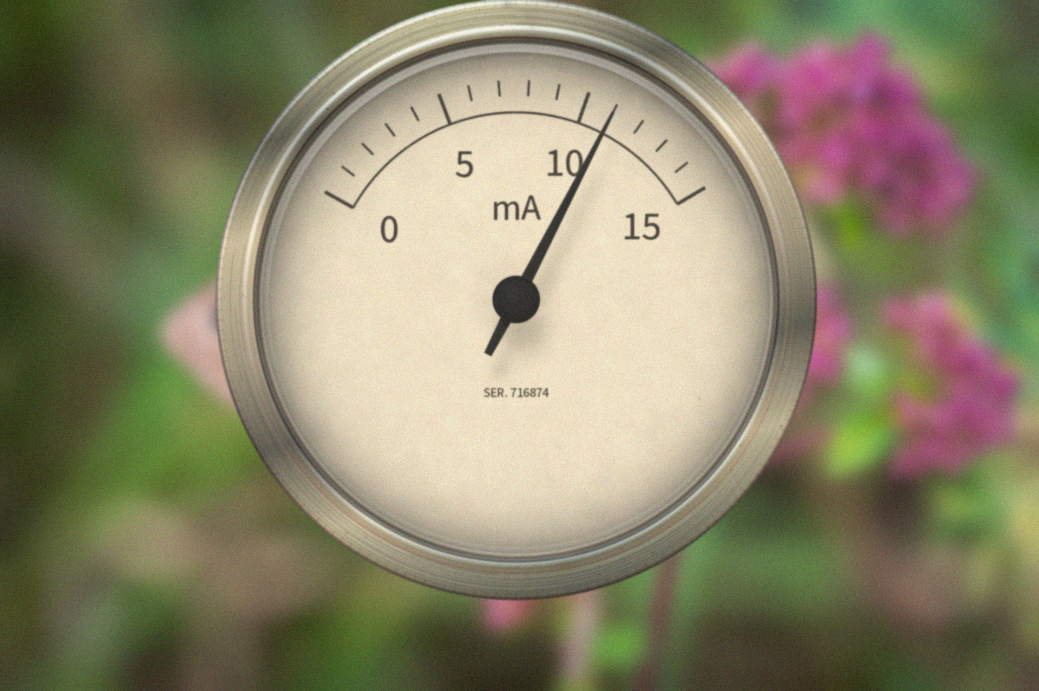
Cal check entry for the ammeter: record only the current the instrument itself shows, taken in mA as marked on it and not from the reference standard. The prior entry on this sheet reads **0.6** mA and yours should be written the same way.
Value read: **11** mA
